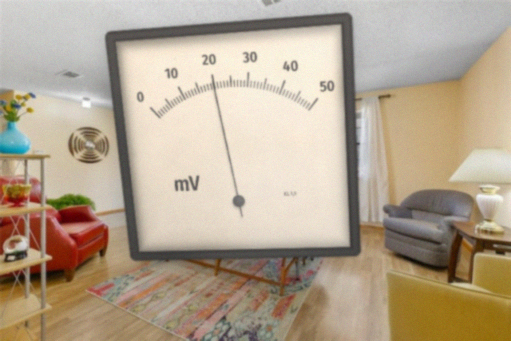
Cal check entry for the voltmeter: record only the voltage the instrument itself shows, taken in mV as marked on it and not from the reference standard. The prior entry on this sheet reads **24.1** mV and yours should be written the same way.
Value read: **20** mV
